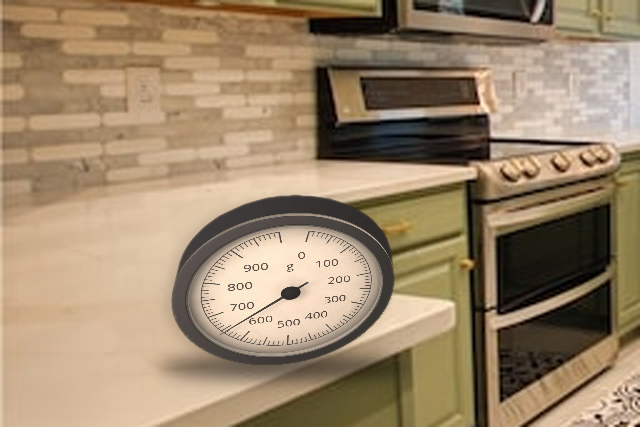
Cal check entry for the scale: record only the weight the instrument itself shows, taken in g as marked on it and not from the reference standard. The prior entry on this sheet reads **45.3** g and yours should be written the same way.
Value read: **650** g
